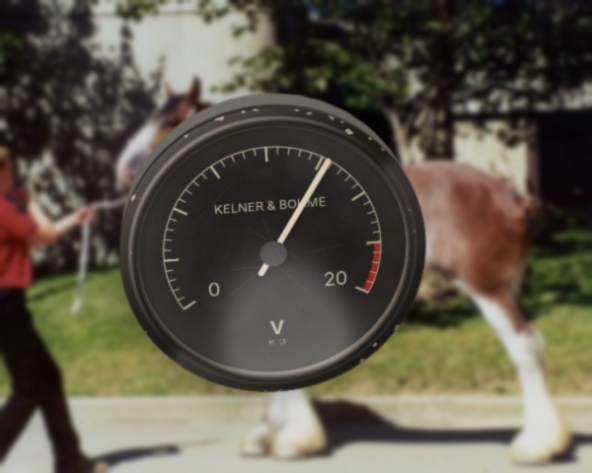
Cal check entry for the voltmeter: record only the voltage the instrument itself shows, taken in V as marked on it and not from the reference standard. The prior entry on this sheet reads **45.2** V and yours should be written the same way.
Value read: **12.75** V
